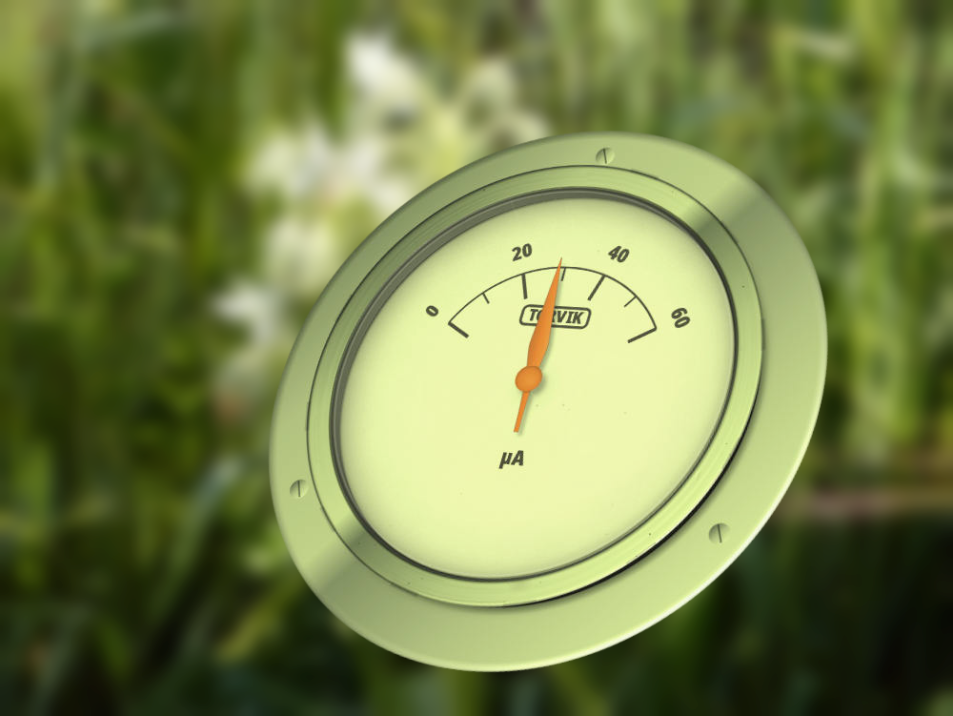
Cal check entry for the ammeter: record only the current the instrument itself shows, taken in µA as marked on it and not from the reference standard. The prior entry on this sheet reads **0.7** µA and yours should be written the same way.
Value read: **30** µA
